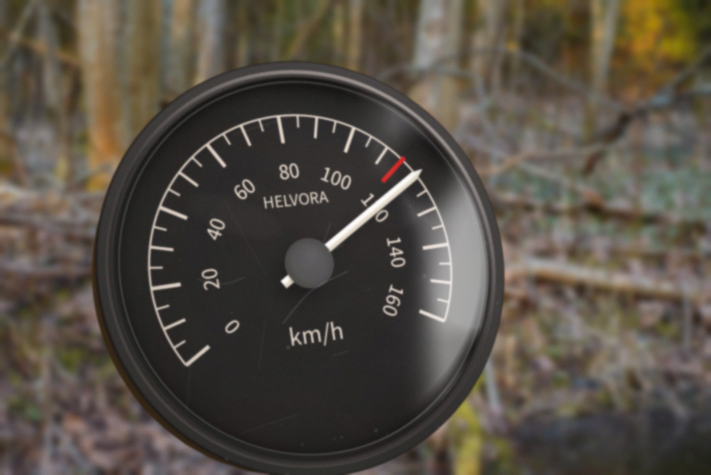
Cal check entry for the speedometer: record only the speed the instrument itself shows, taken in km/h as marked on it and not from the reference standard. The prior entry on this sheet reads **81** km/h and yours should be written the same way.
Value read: **120** km/h
